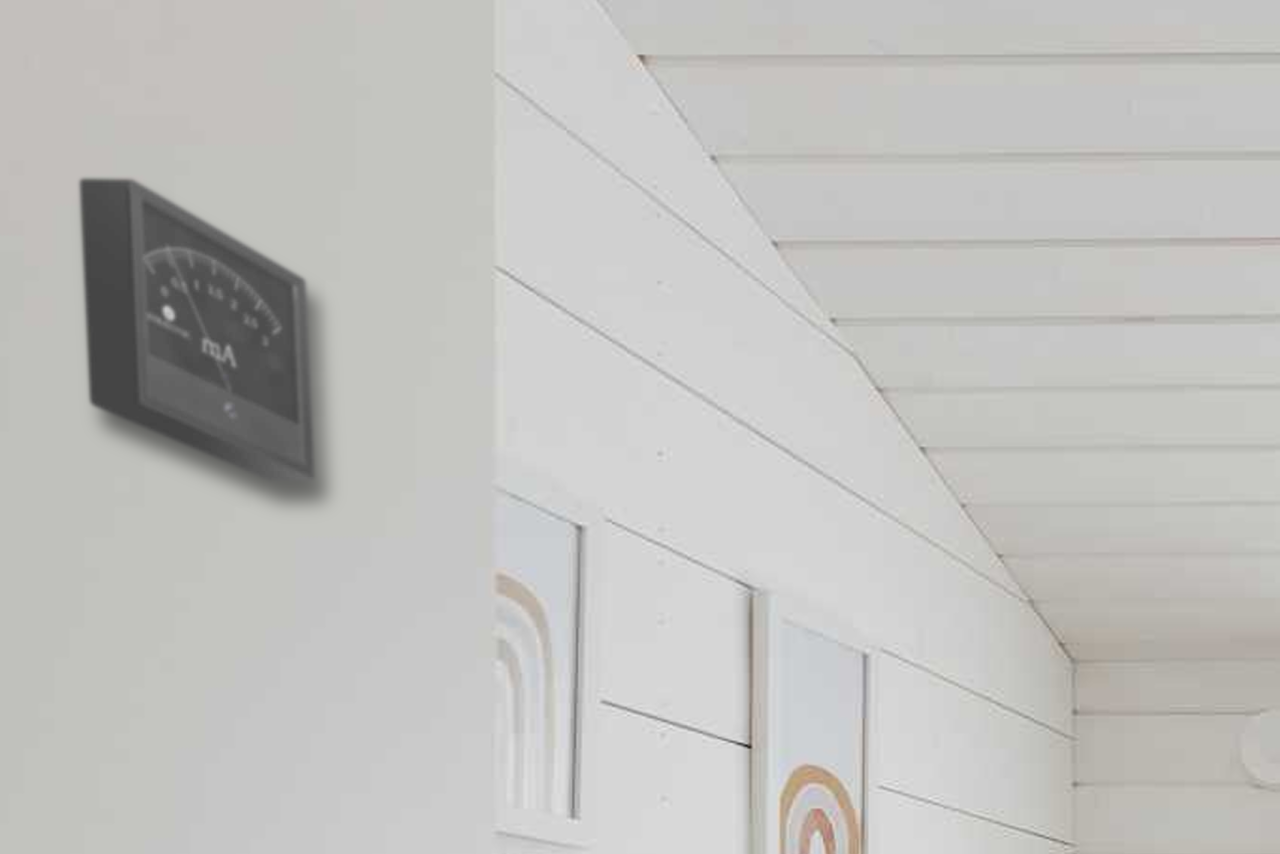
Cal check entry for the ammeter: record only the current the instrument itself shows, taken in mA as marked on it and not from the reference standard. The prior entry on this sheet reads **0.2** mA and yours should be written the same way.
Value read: **0.5** mA
